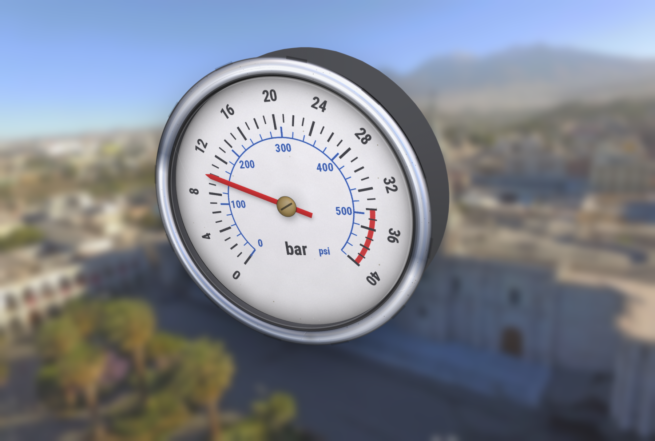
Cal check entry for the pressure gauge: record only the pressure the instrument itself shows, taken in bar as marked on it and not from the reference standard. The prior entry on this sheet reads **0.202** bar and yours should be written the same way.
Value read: **10** bar
